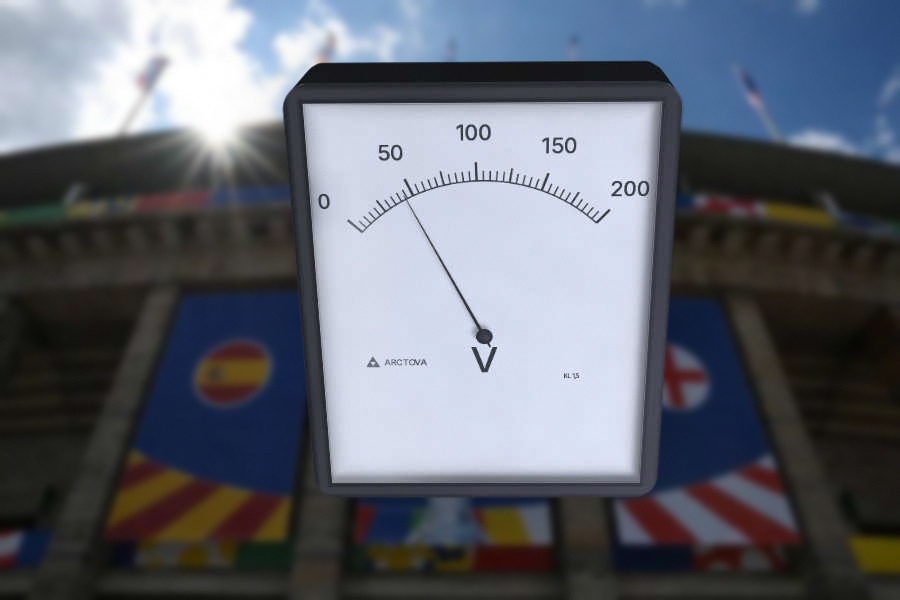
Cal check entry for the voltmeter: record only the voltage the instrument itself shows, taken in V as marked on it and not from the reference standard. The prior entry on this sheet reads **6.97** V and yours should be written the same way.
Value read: **45** V
